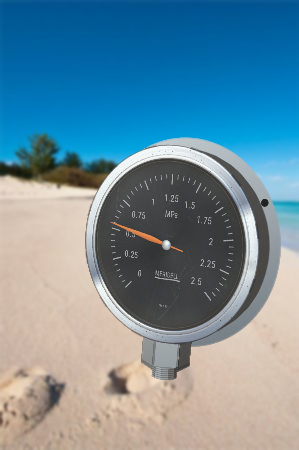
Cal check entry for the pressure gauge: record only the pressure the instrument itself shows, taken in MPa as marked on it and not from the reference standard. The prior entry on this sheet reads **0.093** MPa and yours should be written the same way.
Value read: **0.55** MPa
